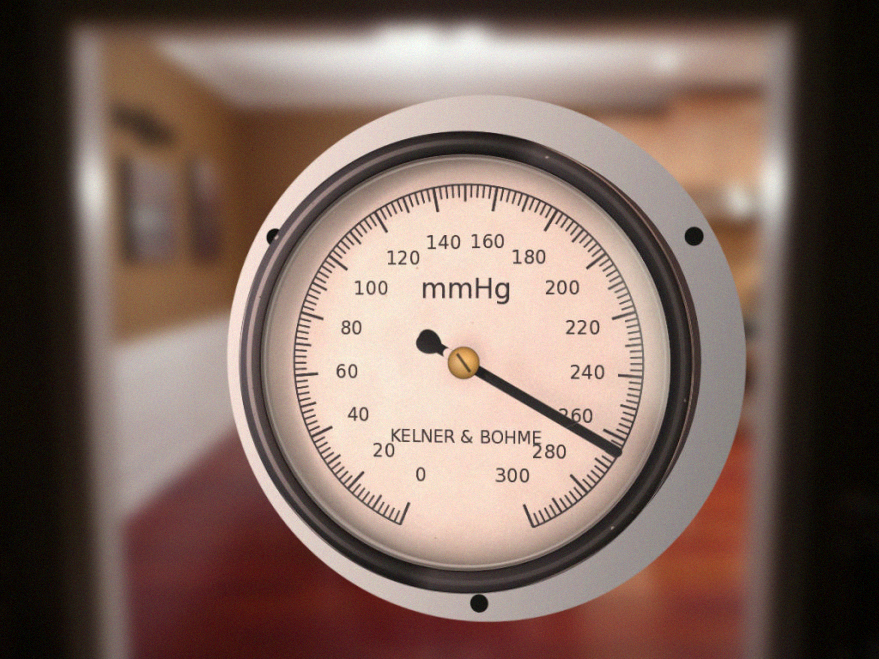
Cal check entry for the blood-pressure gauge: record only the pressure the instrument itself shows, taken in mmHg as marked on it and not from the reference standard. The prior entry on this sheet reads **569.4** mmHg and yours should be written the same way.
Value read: **264** mmHg
